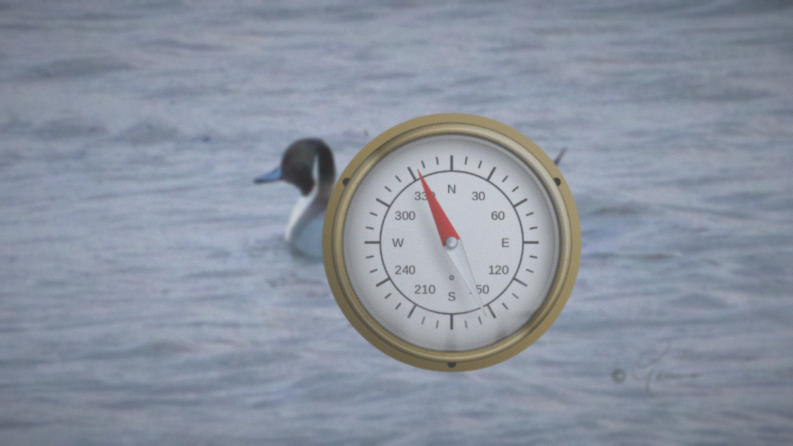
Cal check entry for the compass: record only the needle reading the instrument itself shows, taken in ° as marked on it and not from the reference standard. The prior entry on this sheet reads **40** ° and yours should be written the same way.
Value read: **335** °
